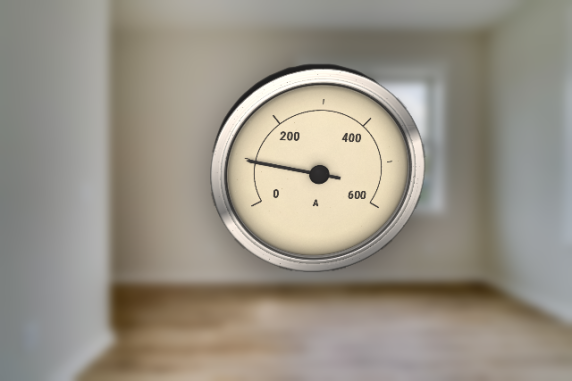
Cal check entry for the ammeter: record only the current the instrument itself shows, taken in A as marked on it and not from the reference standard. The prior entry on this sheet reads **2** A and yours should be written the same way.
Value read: **100** A
